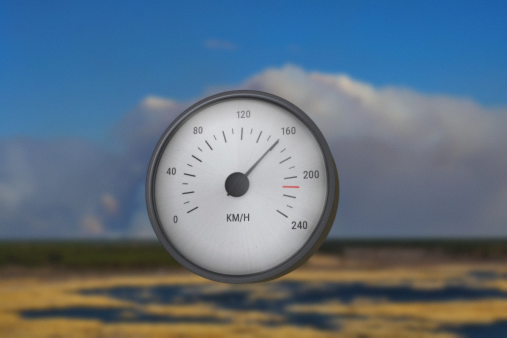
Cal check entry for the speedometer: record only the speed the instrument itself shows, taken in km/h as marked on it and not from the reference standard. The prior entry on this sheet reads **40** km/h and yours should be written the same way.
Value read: **160** km/h
